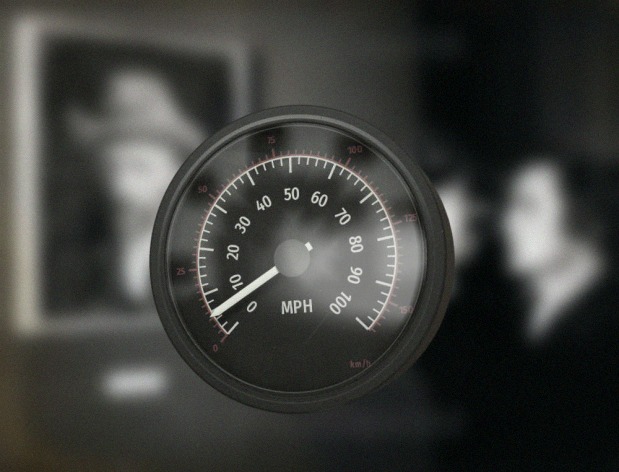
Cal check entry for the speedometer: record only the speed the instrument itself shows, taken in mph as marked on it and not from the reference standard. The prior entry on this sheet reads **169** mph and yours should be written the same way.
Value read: **5** mph
